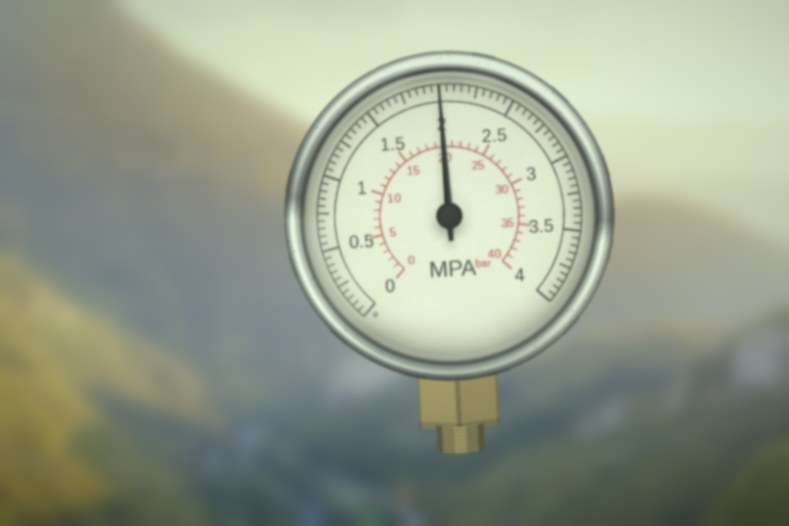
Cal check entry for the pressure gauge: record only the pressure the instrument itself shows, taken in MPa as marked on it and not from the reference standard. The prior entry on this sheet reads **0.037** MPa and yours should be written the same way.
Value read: **2** MPa
